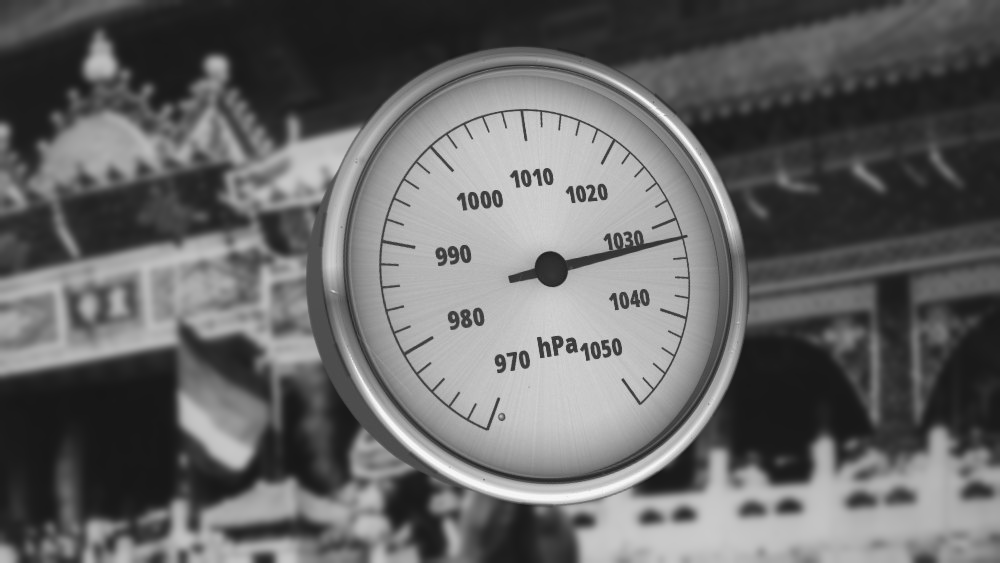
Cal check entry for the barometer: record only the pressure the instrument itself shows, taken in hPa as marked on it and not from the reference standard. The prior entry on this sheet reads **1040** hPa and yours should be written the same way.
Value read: **1032** hPa
